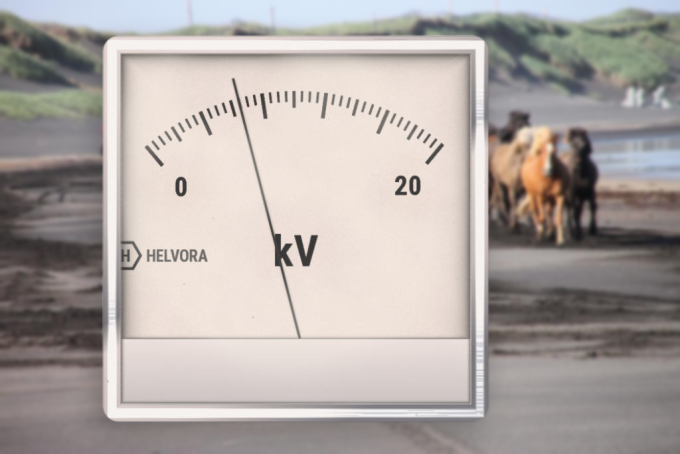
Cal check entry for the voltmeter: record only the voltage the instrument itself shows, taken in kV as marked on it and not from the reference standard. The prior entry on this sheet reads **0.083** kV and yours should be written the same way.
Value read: **6.5** kV
